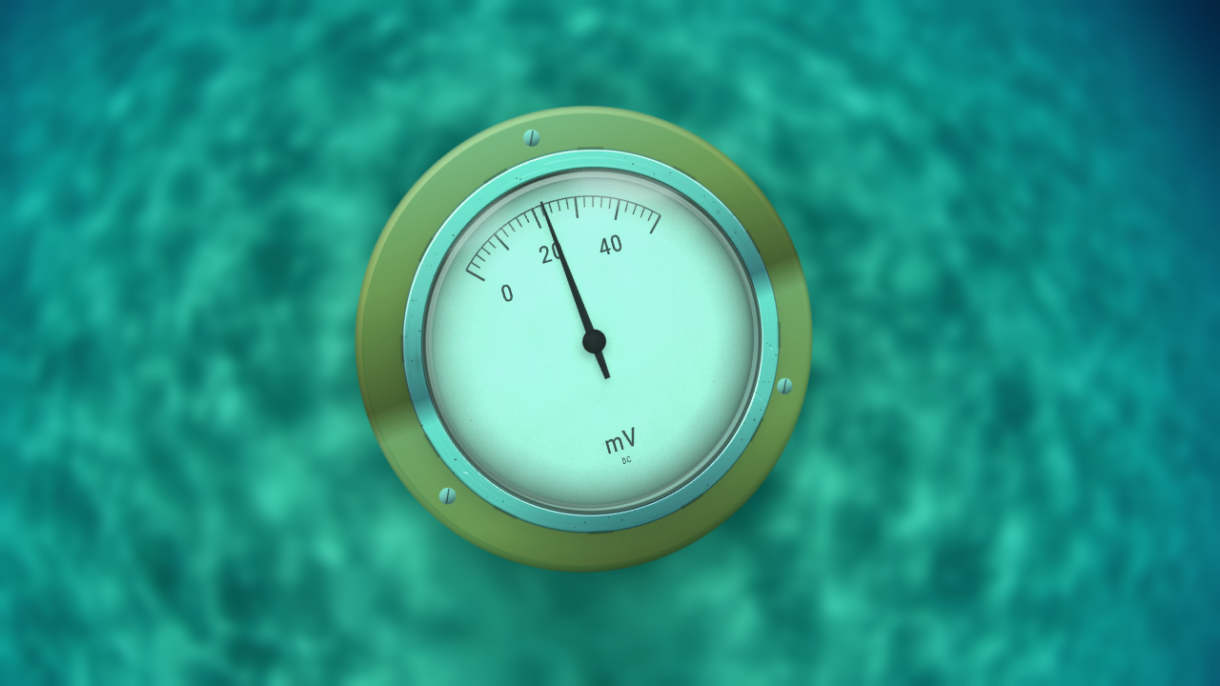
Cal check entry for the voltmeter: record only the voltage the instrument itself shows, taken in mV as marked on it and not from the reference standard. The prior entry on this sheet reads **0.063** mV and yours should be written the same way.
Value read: **22** mV
